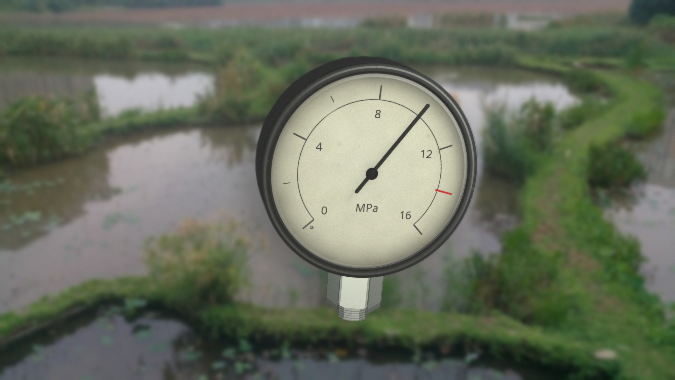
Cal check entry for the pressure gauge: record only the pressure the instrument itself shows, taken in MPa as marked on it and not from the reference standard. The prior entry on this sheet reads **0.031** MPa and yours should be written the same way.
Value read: **10** MPa
